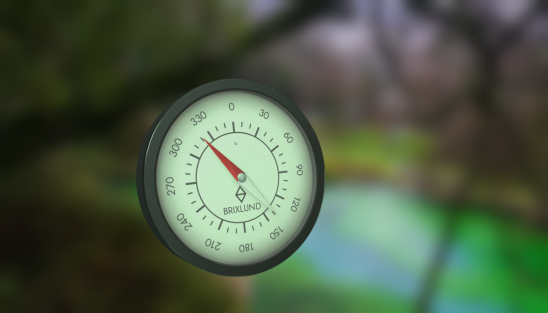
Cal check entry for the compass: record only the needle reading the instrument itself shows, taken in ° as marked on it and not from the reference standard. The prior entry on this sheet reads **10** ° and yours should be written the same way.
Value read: **320** °
